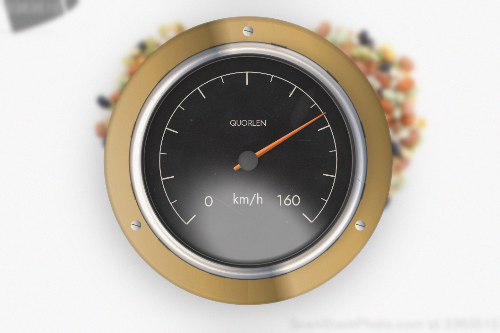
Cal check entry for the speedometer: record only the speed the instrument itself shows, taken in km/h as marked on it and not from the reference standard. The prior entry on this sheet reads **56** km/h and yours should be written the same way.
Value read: **115** km/h
